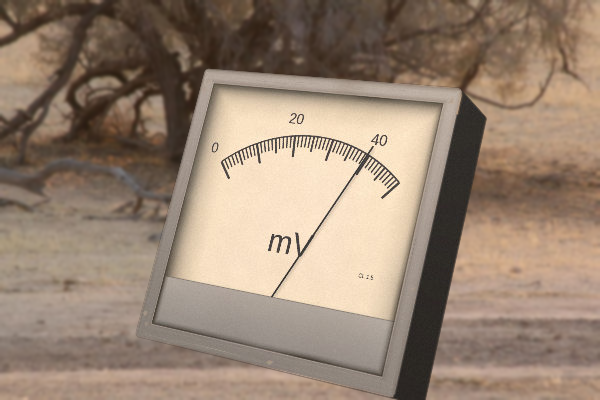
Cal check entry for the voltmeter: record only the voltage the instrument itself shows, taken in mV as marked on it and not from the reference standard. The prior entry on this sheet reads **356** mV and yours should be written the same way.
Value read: **40** mV
